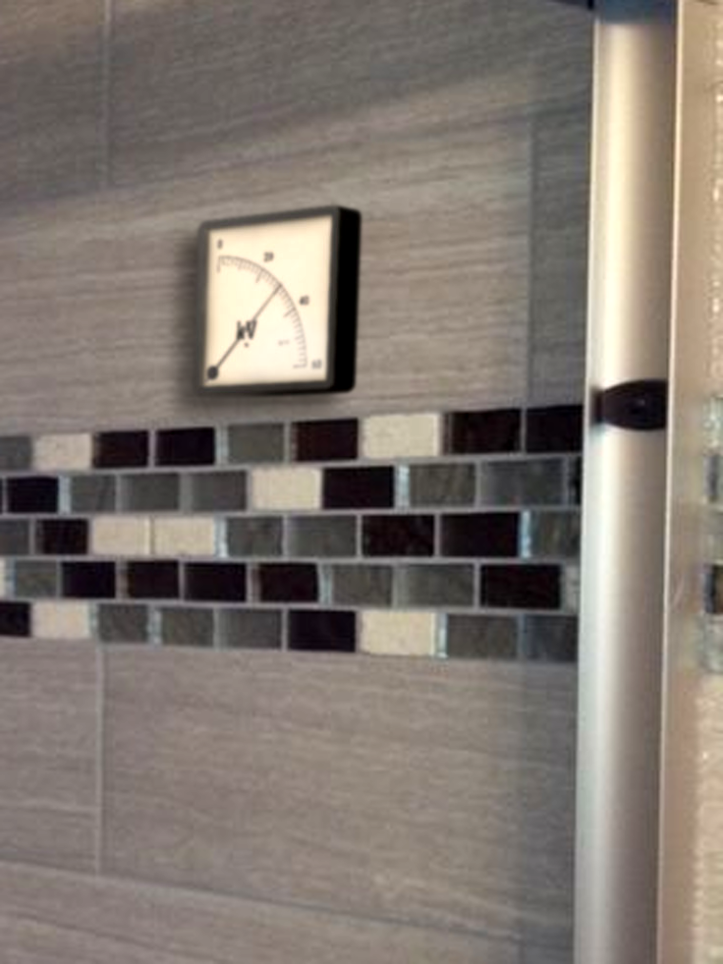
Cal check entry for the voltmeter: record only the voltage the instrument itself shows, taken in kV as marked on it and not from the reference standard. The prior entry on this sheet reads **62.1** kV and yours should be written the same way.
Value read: **30** kV
